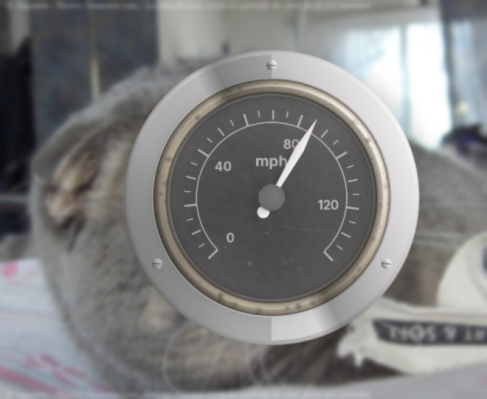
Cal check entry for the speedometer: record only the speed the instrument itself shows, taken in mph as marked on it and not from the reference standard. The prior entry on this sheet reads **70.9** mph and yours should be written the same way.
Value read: **85** mph
